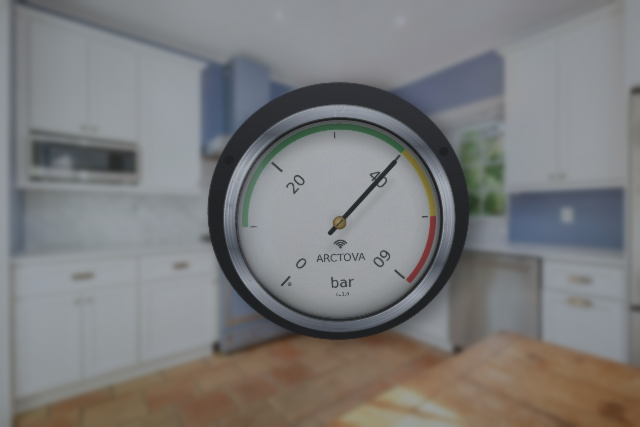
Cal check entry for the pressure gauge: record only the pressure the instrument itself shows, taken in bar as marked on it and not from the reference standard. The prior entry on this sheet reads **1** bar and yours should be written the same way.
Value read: **40** bar
